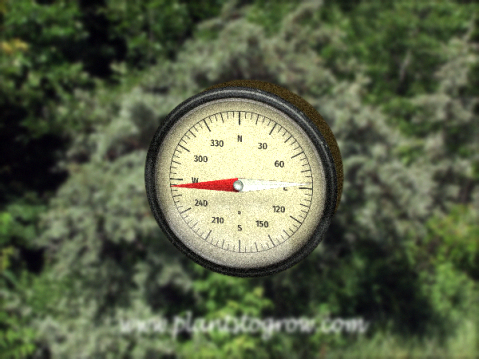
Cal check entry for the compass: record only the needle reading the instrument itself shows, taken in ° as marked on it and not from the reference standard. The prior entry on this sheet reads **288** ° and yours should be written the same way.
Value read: **265** °
